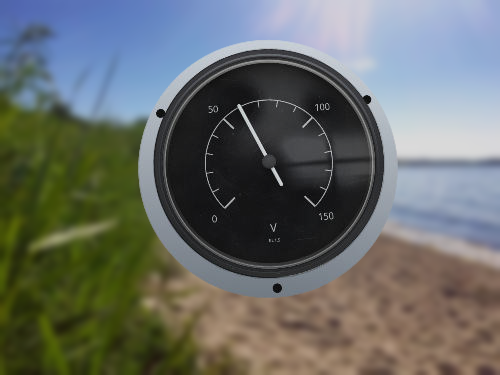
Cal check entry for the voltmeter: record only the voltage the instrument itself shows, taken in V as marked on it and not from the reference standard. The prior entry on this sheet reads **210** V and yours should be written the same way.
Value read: **60** V
